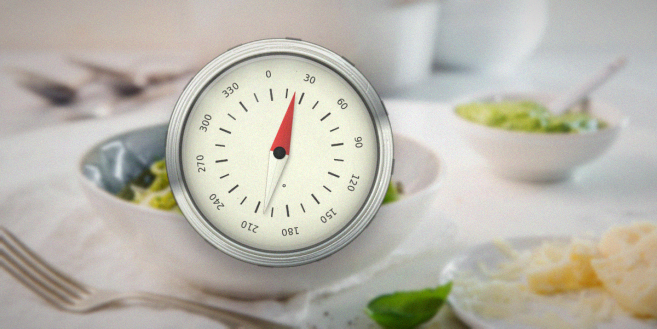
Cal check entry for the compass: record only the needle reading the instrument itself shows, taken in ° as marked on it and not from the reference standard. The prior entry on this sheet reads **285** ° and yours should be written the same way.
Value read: **22.5** °
